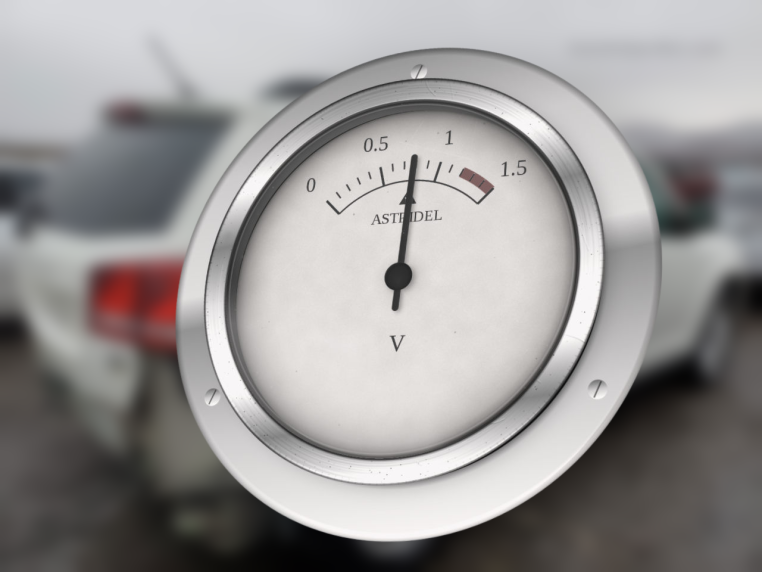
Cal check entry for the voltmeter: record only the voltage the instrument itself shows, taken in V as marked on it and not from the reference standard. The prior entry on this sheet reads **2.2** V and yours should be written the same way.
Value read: **0.8** V
